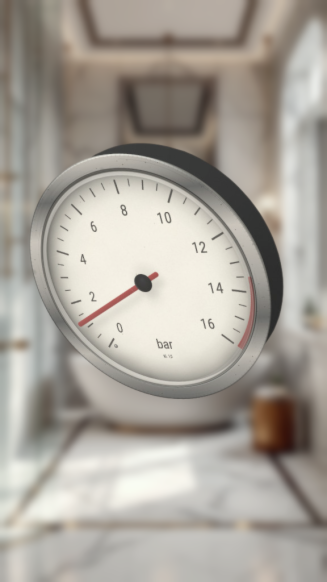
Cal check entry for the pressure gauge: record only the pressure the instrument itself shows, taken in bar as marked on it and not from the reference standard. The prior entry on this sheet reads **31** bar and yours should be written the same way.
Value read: **1.25** bar
